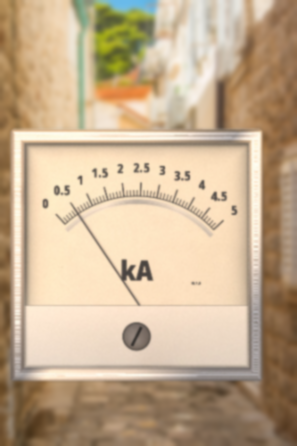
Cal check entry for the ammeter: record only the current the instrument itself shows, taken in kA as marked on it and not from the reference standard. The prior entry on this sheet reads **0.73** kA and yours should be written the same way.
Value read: **0.5** kA
